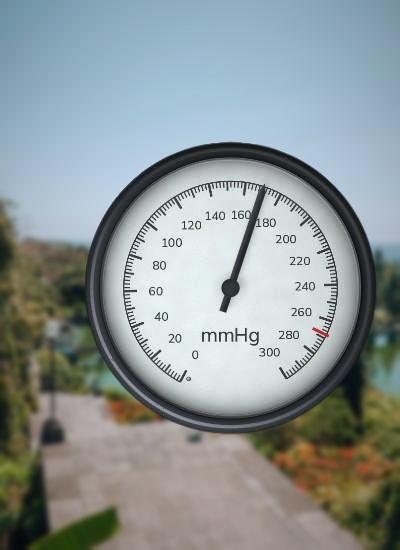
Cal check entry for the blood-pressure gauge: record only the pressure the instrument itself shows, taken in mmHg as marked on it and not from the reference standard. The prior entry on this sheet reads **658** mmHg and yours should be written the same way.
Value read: **170** mmHg
